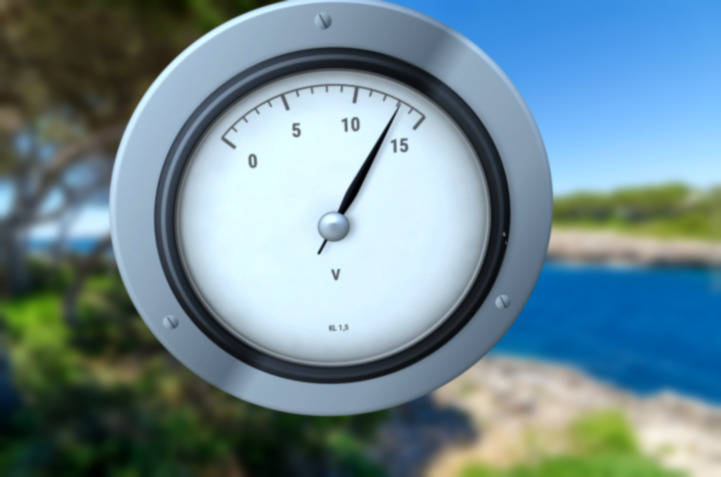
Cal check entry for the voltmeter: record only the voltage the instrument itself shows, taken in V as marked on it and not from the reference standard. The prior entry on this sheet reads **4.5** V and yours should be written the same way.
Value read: **13** V
